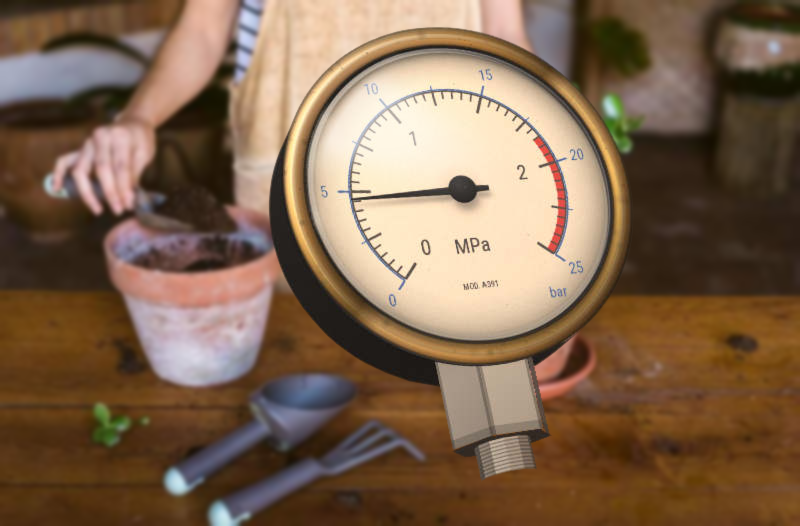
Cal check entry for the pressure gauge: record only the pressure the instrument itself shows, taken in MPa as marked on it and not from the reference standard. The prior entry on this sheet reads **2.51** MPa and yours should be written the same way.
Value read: **0.45** MPa
